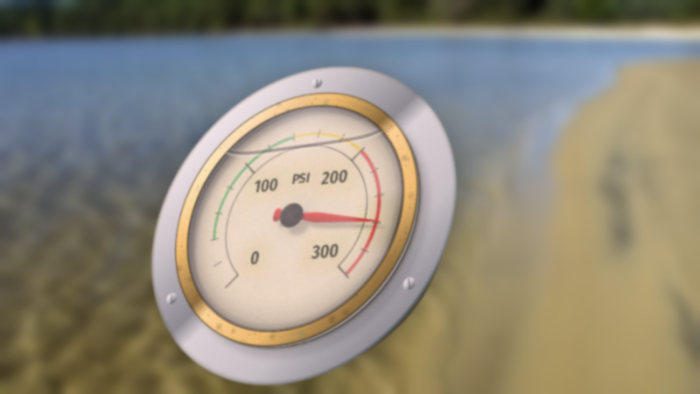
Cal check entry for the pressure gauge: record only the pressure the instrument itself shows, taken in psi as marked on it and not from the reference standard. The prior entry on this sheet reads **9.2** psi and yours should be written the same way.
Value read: **260** psi
